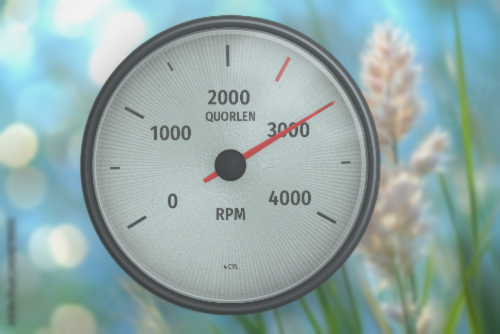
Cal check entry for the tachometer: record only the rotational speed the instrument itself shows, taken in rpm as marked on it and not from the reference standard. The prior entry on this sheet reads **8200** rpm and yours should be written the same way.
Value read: **3000** rpm
